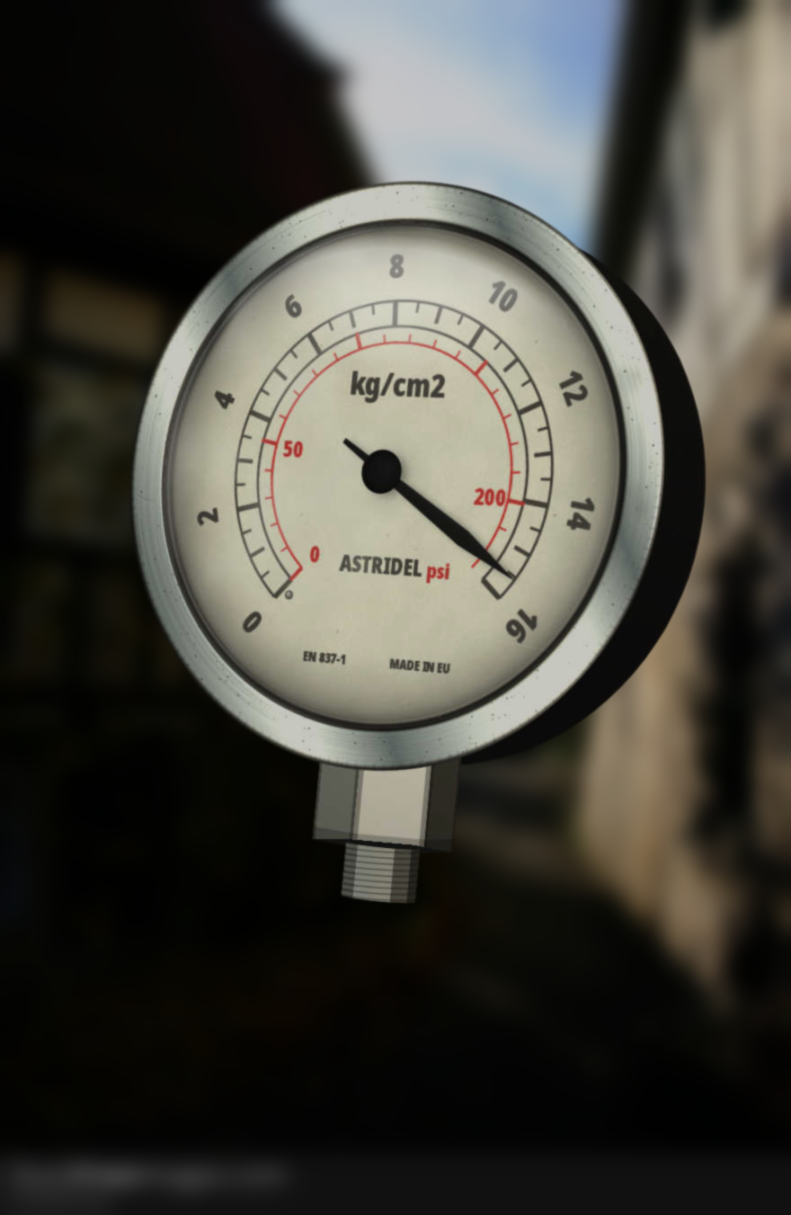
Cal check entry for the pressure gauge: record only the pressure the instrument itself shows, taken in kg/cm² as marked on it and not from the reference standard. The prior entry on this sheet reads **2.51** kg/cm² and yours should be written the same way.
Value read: **15.5** kg/cm²
